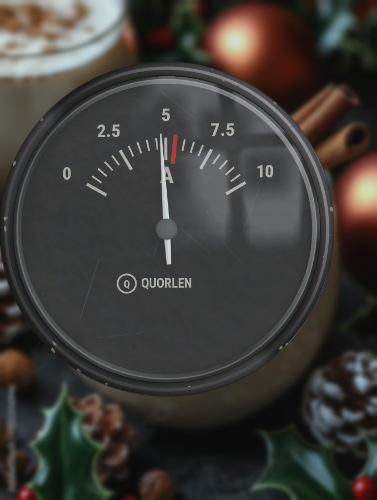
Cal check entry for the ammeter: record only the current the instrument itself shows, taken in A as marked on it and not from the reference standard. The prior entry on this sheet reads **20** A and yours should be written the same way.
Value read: **4.75** A
